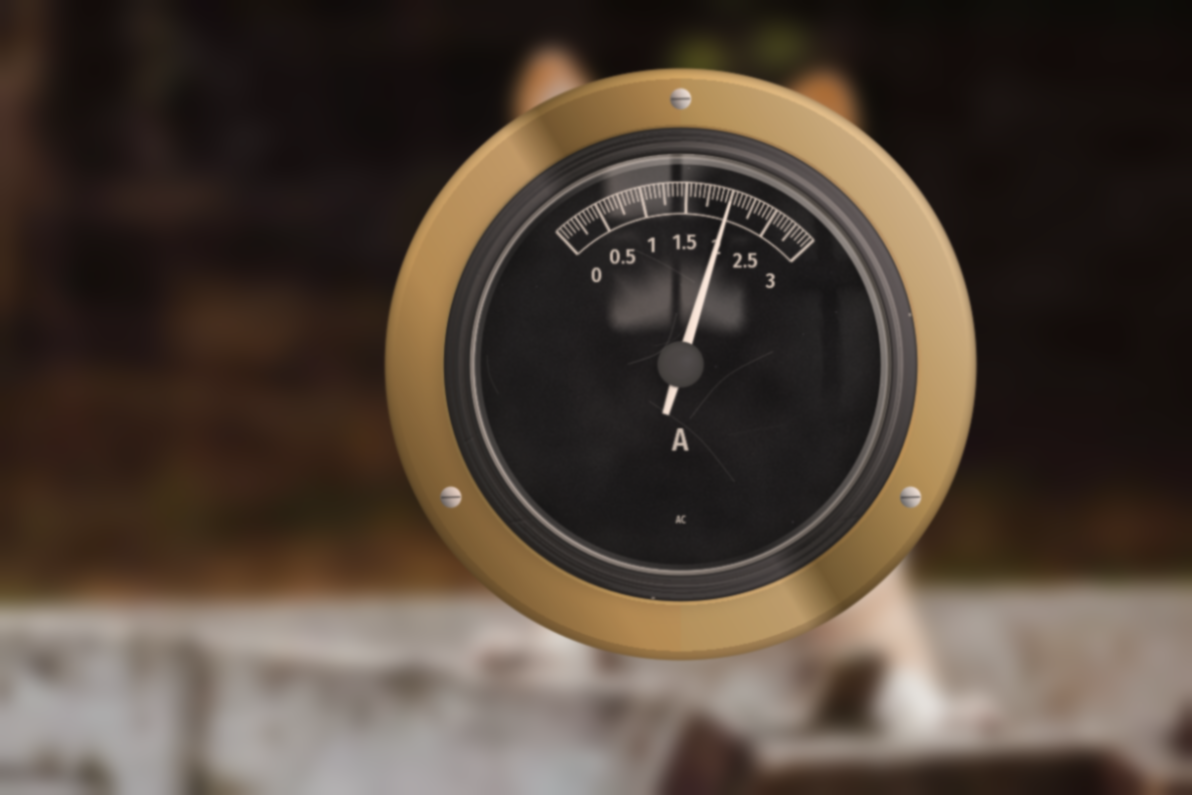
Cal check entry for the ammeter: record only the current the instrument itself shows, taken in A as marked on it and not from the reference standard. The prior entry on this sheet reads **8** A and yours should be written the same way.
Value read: **2** A
